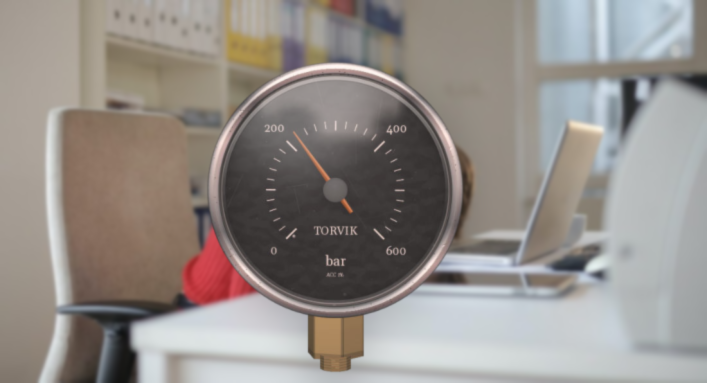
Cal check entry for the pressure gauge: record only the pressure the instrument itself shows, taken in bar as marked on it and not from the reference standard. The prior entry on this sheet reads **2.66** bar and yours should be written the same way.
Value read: **220** bar
